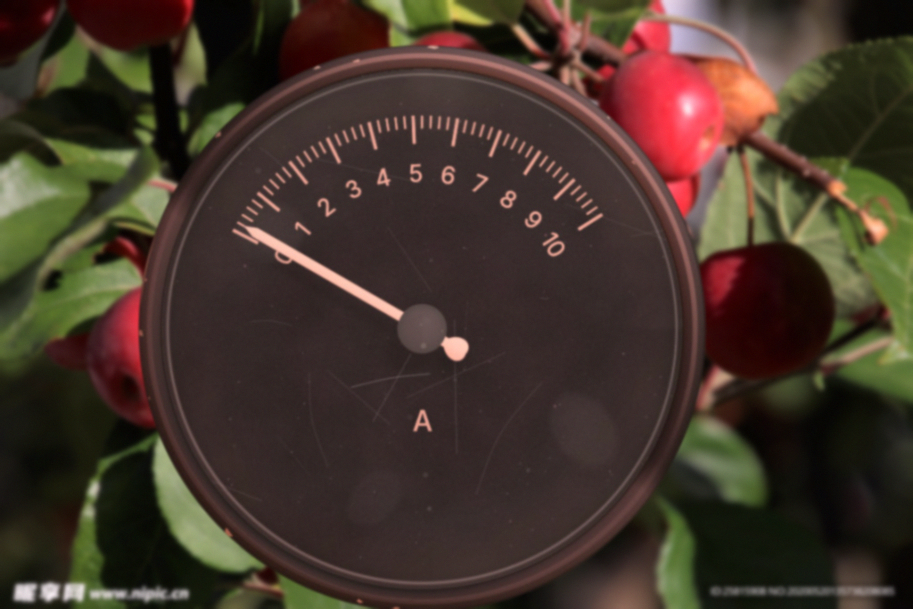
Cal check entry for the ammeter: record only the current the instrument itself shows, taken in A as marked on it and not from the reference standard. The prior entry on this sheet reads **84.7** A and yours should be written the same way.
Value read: **0.2** A
